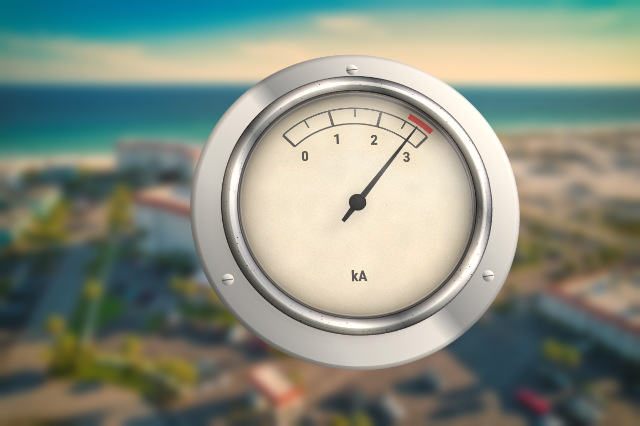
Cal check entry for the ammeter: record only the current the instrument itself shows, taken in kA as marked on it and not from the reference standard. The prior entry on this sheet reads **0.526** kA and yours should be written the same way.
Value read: **2.75** kA
